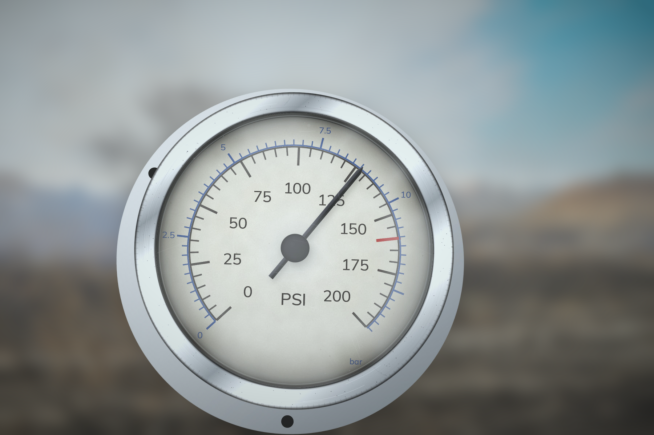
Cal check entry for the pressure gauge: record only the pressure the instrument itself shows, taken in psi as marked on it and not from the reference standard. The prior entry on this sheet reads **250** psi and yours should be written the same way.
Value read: **127.5** psi
